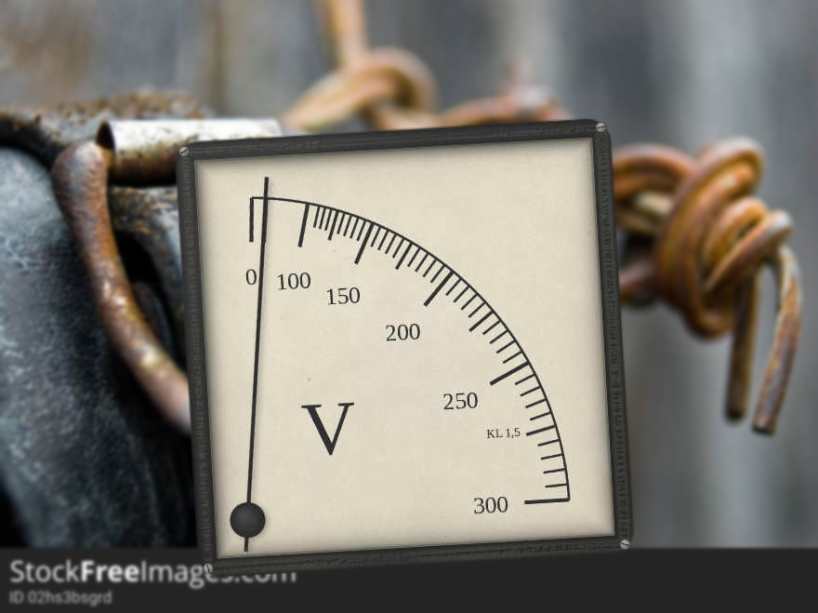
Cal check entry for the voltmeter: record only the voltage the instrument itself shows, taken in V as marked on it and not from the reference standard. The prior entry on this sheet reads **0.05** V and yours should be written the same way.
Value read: **50** V
